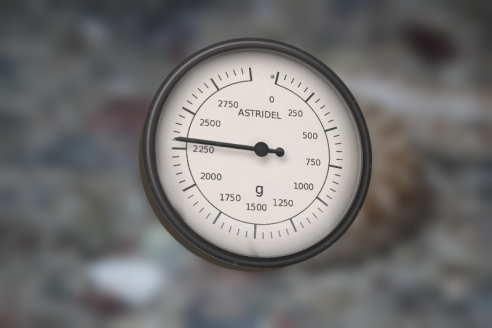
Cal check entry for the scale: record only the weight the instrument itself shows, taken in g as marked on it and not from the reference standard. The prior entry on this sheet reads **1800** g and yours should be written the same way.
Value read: **2300** g
